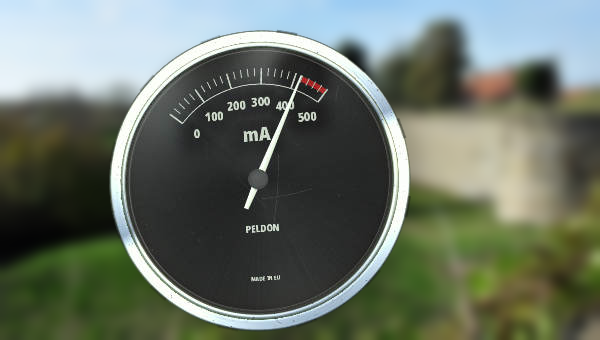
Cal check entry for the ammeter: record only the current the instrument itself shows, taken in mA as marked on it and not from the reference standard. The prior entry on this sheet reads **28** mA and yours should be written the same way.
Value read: **420** mA
